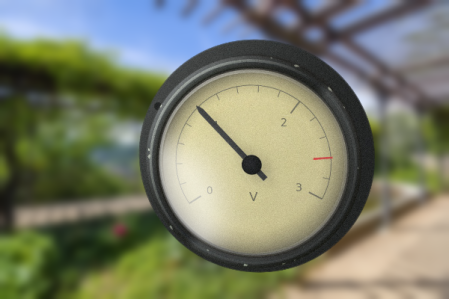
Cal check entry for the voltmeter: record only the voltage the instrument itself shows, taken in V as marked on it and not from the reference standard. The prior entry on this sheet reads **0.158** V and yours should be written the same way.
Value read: **1** V
